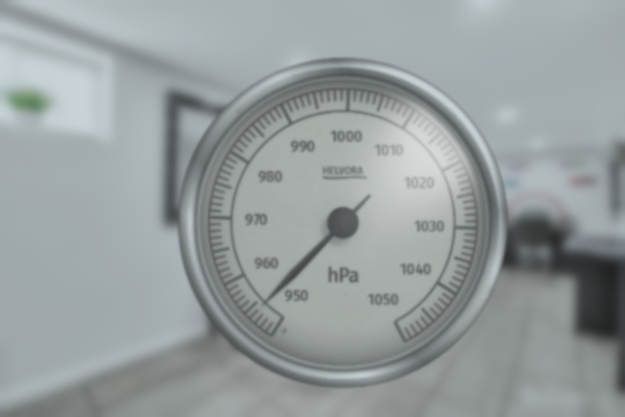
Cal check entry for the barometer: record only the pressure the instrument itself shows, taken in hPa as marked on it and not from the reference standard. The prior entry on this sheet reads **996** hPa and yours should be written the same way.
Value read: **954** hPa
